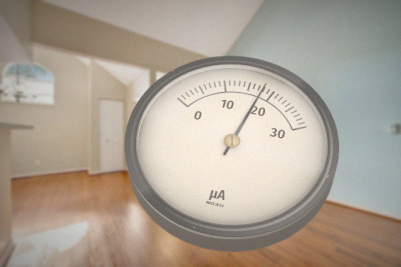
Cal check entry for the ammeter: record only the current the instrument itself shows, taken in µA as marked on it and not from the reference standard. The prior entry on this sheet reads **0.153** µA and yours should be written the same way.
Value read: **18** µA
